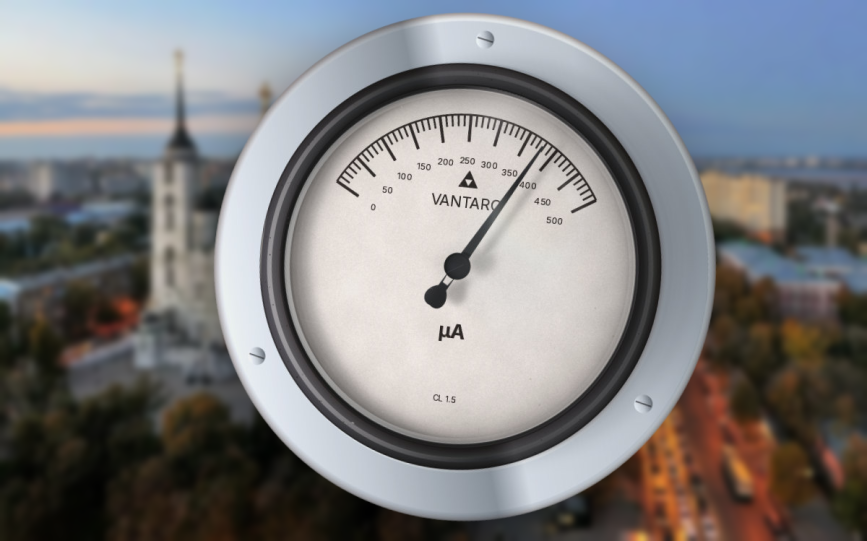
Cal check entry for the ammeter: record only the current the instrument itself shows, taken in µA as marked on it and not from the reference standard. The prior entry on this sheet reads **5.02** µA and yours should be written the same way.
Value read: **380** µA
